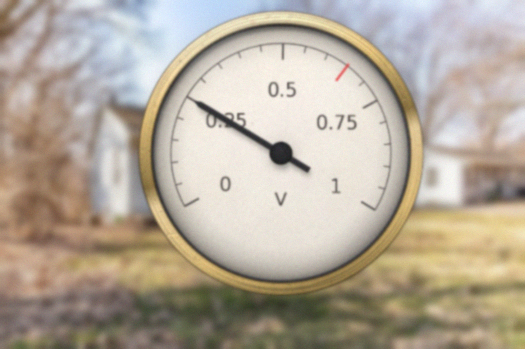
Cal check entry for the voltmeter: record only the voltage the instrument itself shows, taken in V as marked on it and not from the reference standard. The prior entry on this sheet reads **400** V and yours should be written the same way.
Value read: **0.25** V
